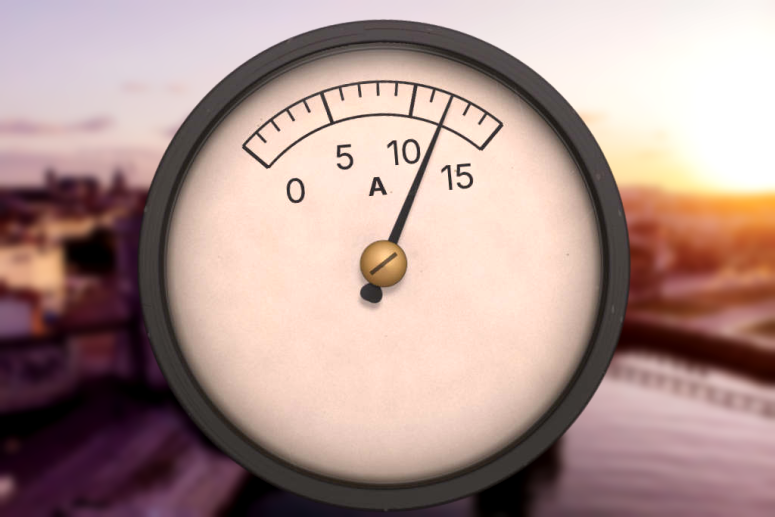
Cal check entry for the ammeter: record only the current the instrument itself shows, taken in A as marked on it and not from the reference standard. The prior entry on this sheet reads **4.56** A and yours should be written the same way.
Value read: **12** A
